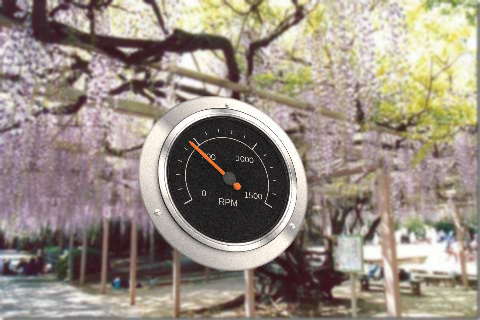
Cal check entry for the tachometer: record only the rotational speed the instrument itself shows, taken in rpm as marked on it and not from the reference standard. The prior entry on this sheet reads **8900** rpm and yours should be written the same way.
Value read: **450** rpm
